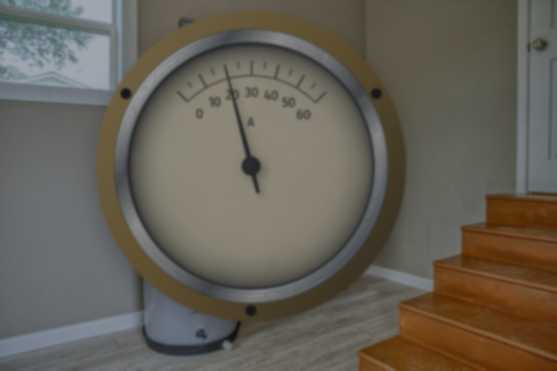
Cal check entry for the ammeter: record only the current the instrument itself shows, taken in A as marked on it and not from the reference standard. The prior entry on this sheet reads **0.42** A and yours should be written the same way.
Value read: **20** A
